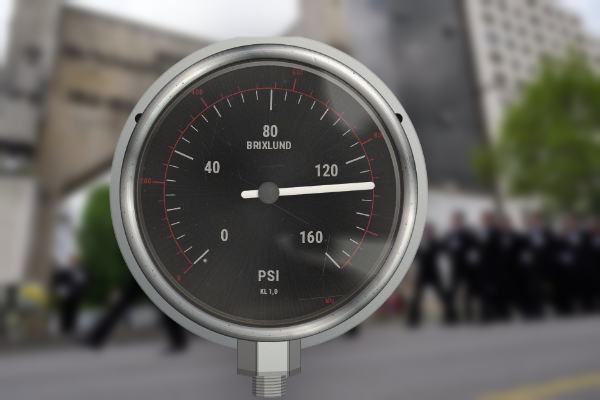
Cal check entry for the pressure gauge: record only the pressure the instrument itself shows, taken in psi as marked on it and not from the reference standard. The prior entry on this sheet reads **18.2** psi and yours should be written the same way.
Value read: **130** psi
